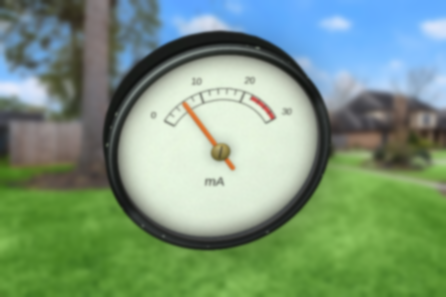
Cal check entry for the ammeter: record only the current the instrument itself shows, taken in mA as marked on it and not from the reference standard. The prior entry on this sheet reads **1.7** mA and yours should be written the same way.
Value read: **6** mA
